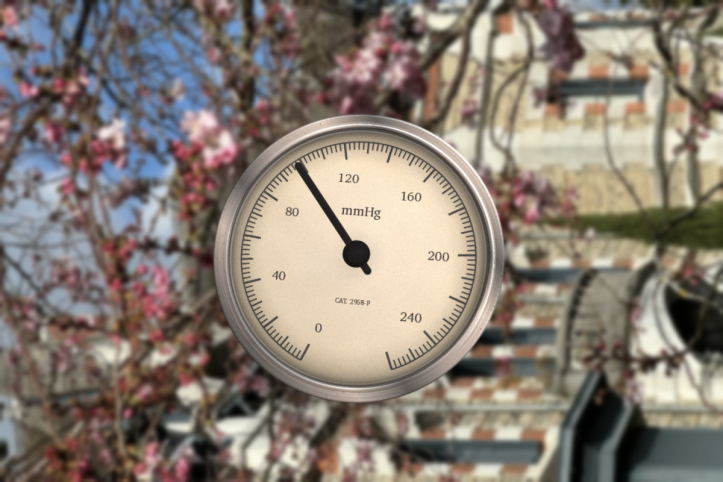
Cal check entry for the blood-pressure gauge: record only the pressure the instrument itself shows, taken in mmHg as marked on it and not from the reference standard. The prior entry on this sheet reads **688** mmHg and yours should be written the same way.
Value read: **98** mmHg
